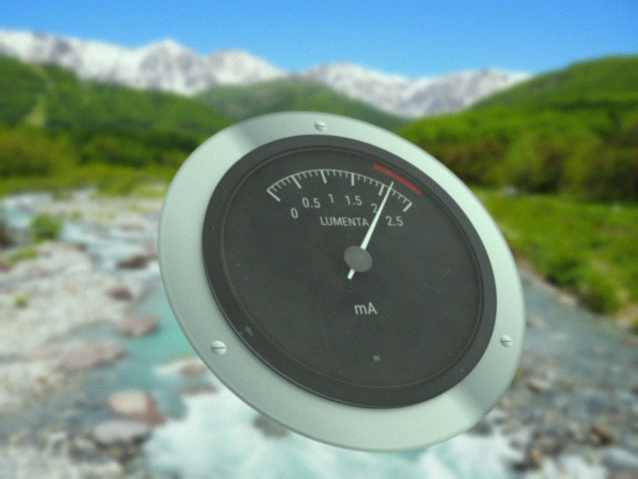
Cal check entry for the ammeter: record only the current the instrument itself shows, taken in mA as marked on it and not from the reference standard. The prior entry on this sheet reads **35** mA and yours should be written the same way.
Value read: **2.1** mA
